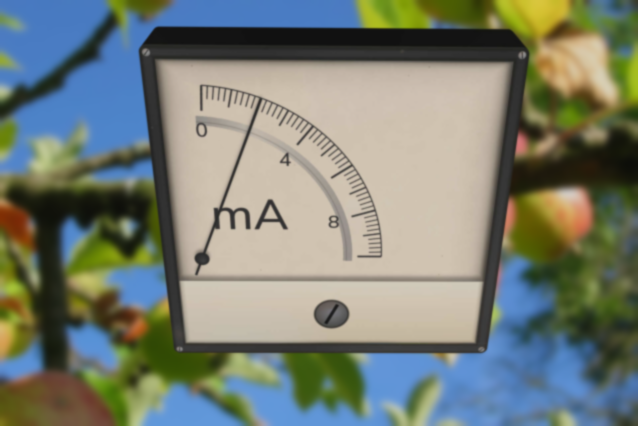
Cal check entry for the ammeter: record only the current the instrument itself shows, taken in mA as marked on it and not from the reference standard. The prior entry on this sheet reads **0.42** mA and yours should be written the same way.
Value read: **2** mA
